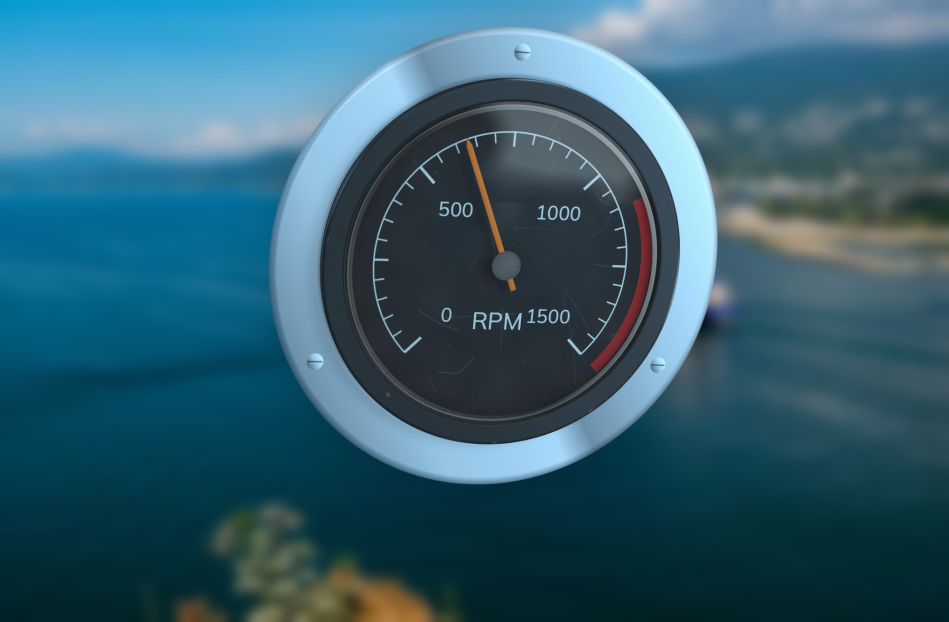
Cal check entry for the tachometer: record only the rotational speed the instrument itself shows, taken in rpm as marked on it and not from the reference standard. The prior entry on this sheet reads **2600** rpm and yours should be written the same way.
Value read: **625** rpm
